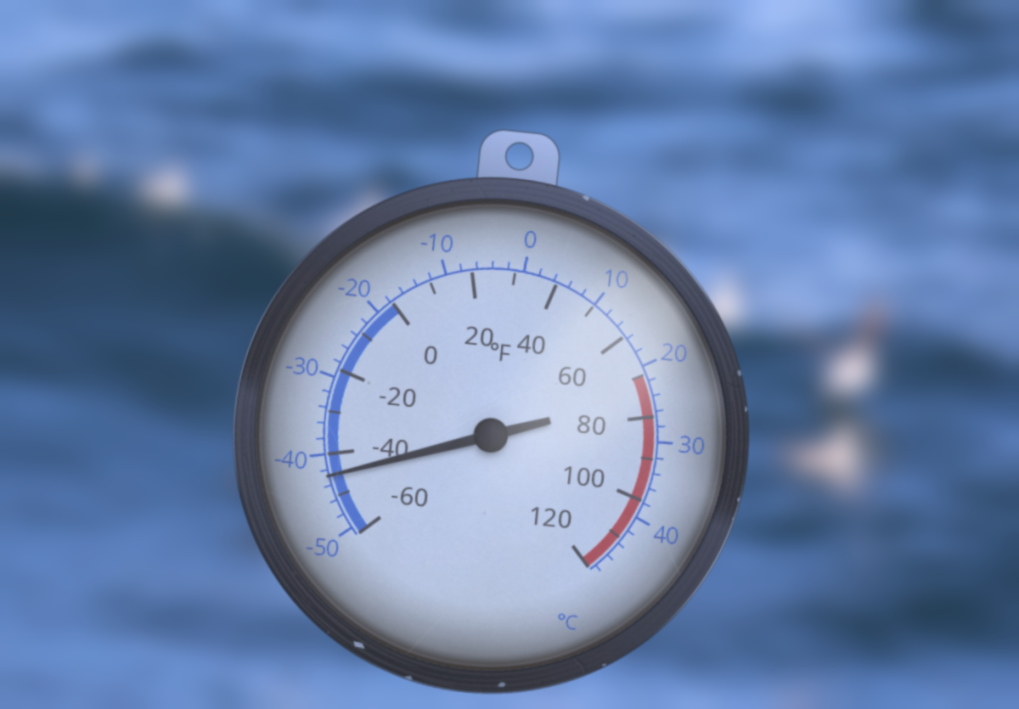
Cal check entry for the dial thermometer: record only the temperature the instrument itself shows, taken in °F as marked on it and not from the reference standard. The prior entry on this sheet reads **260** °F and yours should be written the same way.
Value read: **-45** °F
